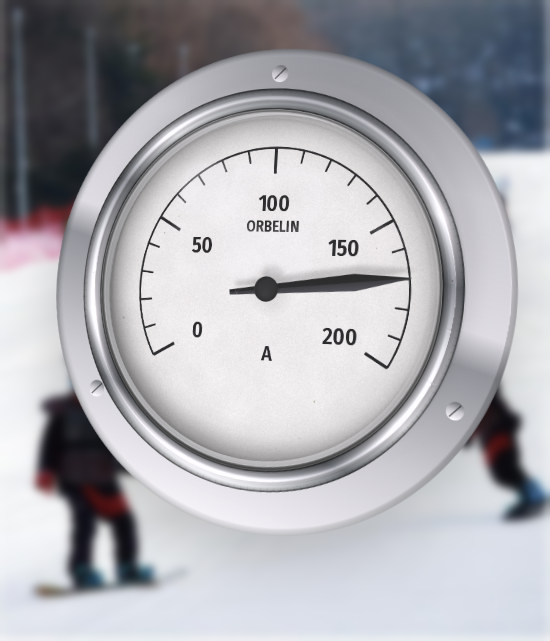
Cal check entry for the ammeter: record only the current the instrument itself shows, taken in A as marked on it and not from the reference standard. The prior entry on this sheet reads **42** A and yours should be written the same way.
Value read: **170** A
